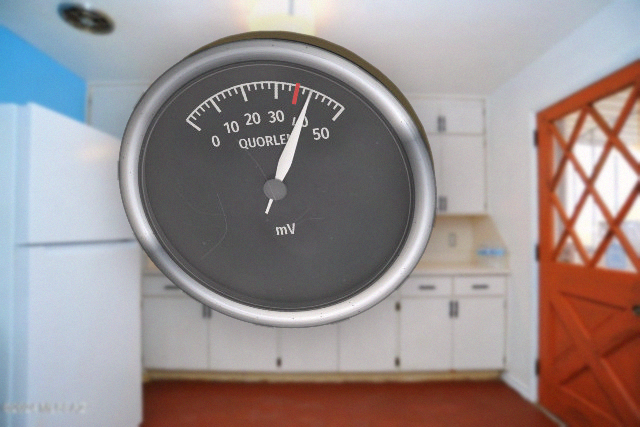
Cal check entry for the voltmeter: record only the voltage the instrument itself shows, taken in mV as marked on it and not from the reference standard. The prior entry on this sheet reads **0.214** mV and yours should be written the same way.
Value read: **40** mV
